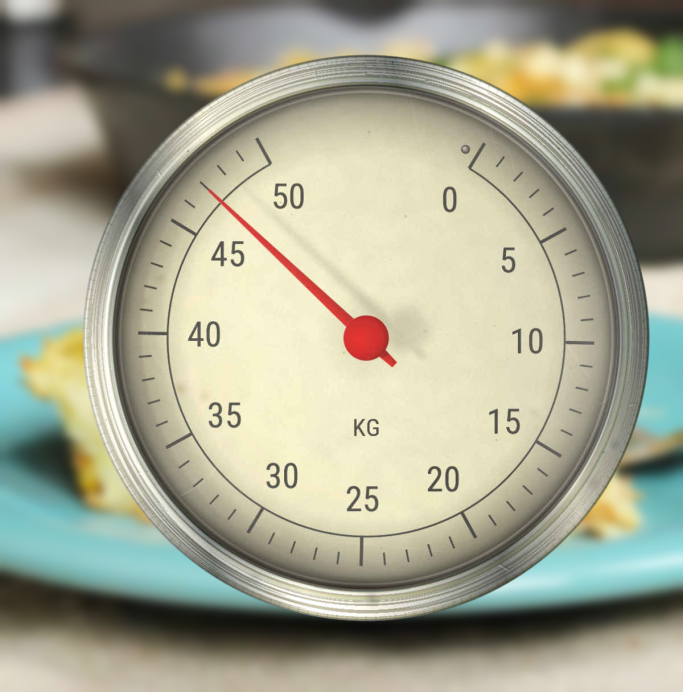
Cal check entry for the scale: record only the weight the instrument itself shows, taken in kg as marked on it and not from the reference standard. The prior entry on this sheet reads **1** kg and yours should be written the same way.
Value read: **47** kg
